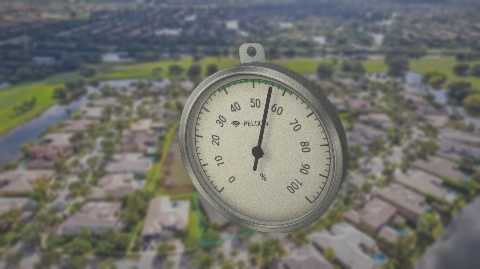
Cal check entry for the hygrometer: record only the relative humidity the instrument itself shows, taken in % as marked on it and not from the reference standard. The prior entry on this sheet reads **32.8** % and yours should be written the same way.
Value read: **56** %
